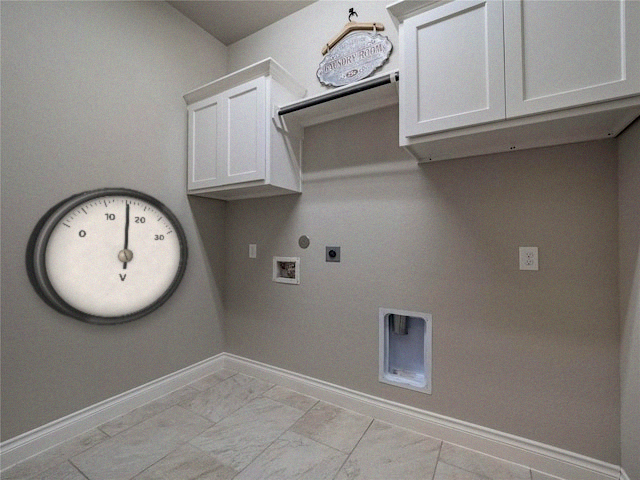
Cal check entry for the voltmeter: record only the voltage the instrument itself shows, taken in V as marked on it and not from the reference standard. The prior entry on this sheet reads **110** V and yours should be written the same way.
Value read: **15** V
